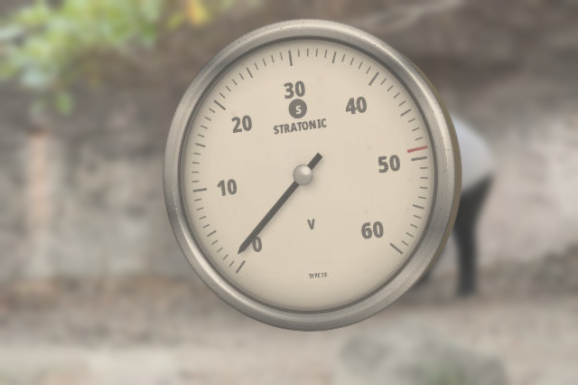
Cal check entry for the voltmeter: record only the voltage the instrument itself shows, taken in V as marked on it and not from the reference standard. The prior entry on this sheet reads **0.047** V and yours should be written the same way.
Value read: **1** V
